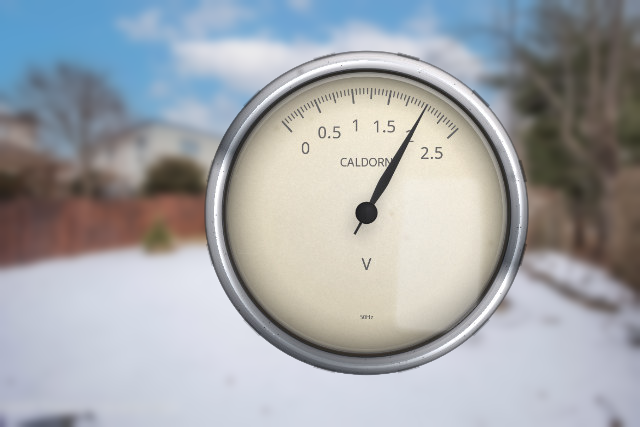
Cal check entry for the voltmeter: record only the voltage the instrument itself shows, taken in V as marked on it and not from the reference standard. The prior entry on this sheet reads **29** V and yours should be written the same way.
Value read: **2** V
